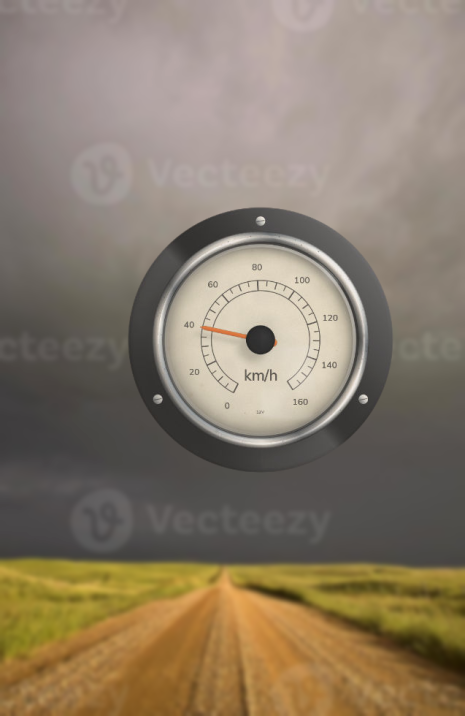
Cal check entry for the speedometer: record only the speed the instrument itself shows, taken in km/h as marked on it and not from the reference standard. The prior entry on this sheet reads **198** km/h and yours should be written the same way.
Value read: **40** km/h
